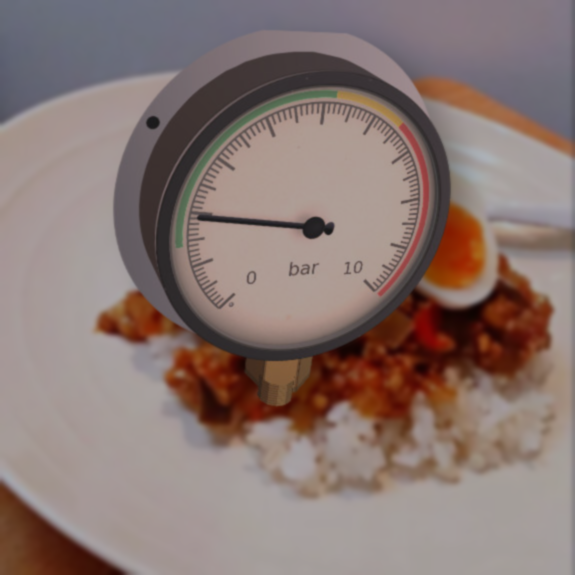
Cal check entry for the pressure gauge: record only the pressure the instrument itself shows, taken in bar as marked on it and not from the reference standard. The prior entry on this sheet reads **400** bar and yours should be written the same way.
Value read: **2** bar
